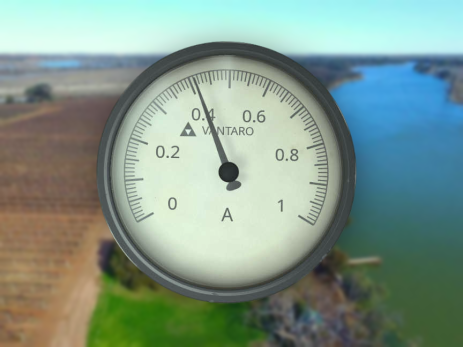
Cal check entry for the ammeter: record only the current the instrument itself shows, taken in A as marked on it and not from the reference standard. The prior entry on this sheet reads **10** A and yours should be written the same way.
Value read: **0.41** A
